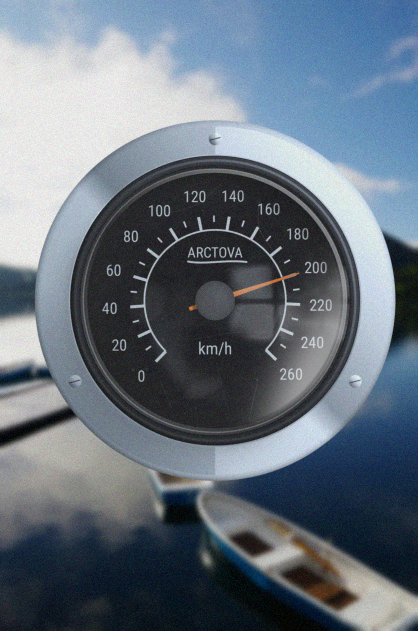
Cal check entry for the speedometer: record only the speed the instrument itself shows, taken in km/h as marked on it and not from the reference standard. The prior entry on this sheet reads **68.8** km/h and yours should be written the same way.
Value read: **200** km/h
